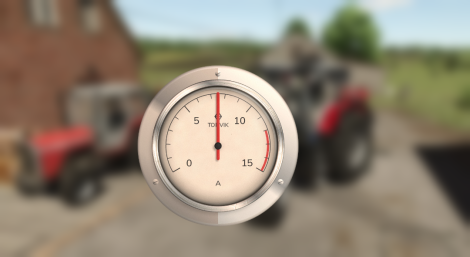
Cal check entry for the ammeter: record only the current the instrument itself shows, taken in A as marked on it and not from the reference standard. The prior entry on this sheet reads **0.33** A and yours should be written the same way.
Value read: **7.5** A
